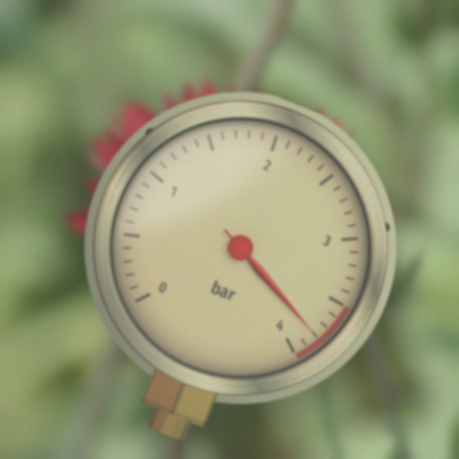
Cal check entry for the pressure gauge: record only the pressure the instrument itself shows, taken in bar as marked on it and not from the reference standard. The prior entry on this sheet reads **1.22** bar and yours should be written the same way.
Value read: **3.8** bar
